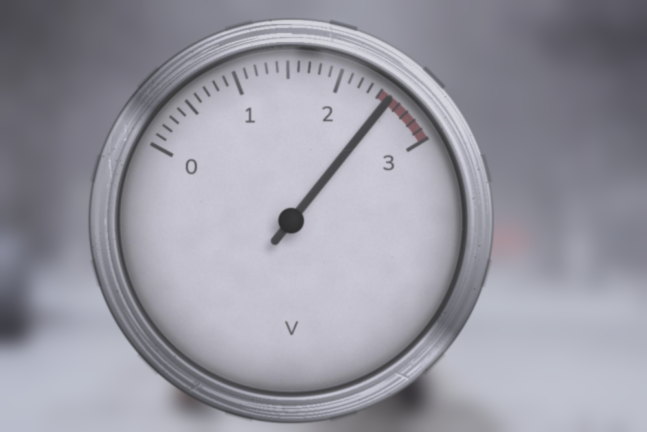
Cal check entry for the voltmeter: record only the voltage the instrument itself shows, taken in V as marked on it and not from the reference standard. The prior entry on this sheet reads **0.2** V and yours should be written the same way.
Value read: **2.5** V
